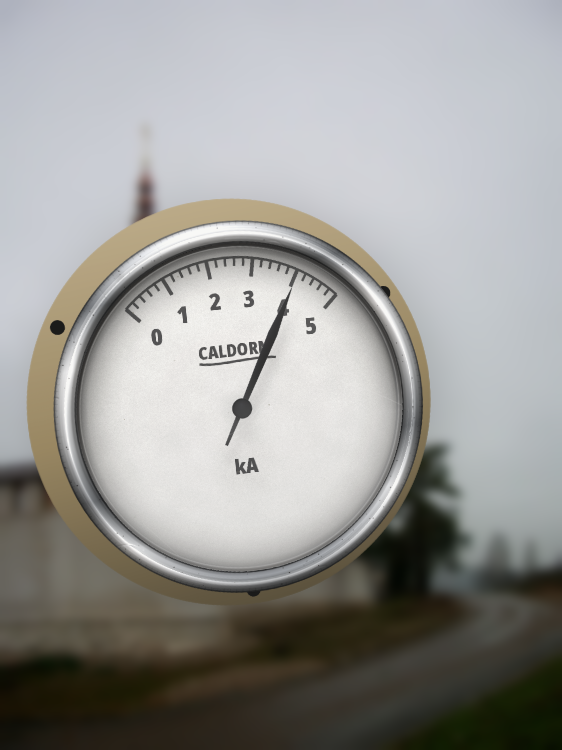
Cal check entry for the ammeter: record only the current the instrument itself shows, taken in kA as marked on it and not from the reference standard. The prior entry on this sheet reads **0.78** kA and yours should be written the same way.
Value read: **4** kA
